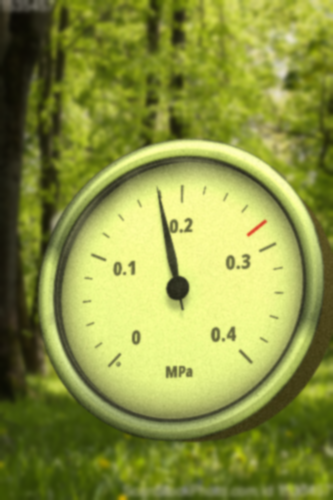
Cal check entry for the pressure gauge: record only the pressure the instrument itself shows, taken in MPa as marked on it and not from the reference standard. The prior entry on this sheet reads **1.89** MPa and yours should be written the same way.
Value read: **0.18** MPa
